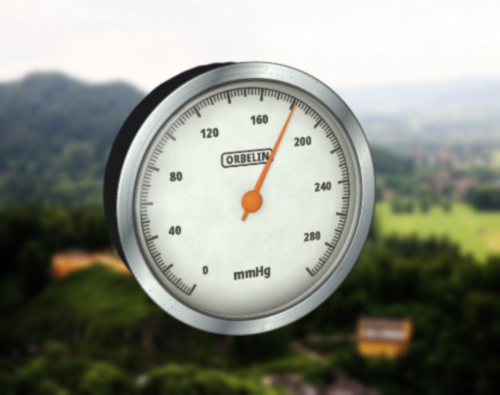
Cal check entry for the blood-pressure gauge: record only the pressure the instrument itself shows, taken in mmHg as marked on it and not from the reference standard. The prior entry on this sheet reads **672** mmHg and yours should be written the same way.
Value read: **180** mmHg
